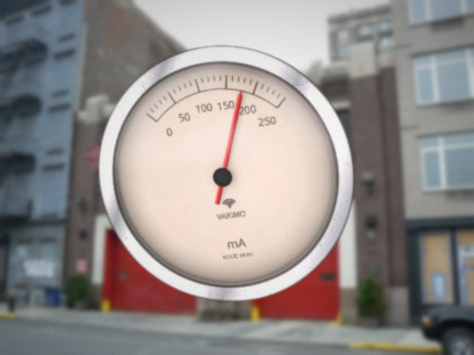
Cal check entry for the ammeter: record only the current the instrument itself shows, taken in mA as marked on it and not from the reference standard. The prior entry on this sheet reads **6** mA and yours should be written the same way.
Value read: **180** mA
